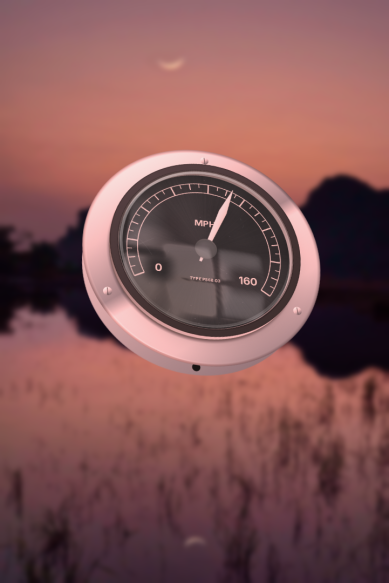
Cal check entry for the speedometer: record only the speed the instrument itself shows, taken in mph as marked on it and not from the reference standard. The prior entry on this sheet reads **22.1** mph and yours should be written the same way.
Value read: **92.5** mph
